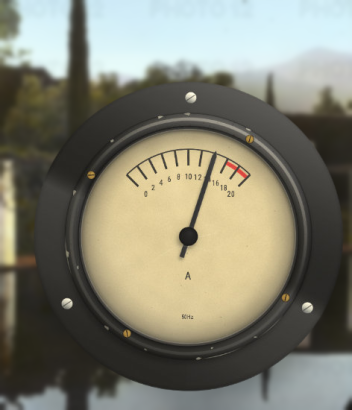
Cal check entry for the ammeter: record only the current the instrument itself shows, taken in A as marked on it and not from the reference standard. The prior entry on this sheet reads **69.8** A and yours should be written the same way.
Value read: **14** A
